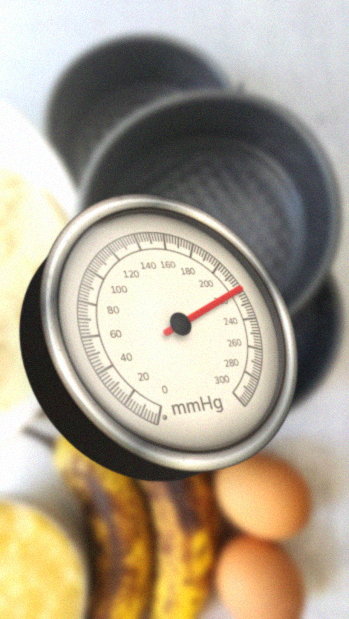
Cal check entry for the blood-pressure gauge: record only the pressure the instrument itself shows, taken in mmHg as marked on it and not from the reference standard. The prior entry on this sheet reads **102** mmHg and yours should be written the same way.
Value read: **220** mmHg
